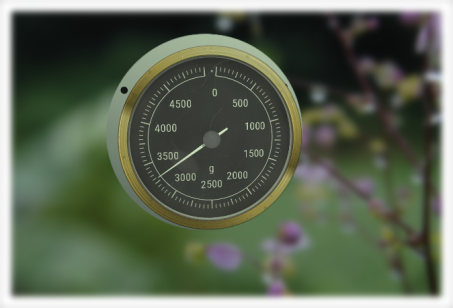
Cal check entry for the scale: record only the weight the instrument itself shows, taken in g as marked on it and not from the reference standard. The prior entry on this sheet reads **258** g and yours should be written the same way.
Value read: **3300** g
